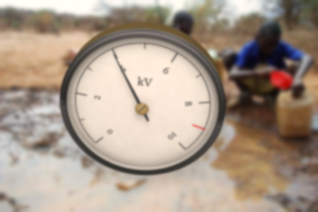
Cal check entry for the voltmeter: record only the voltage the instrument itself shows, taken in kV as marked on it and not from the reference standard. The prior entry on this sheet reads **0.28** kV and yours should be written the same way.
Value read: **4** kV
